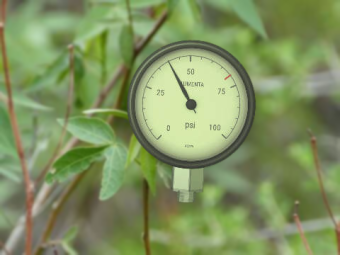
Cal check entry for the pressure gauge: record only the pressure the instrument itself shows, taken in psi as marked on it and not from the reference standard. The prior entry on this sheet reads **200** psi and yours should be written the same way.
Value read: **40** psi
